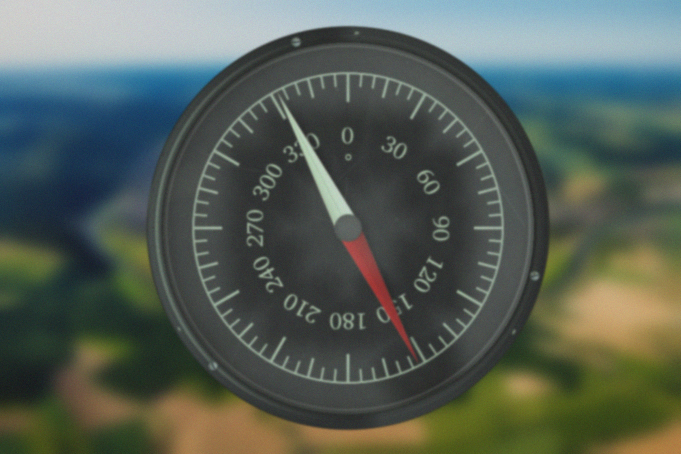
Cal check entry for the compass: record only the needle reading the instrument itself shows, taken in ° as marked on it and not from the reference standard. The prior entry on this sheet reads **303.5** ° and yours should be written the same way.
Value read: **152.5** °
